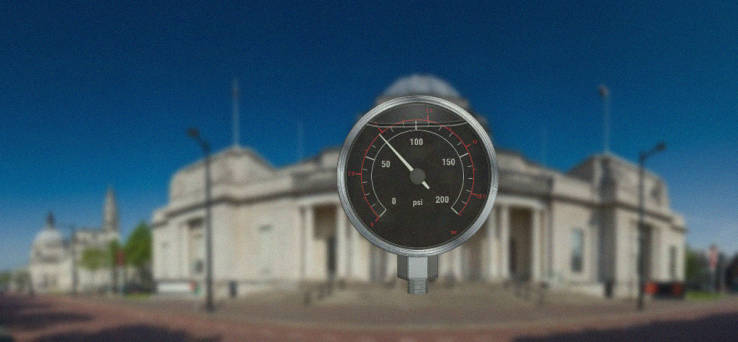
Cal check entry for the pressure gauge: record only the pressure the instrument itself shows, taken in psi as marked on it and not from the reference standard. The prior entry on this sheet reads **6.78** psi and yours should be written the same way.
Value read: **70** psi
